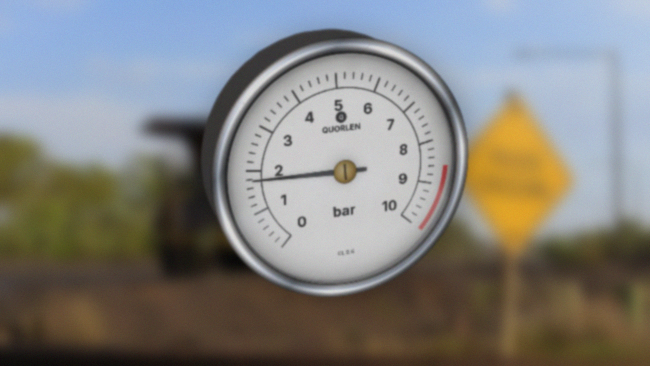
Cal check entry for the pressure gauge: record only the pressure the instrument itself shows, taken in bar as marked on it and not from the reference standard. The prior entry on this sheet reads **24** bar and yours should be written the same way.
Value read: **1.8** bar
